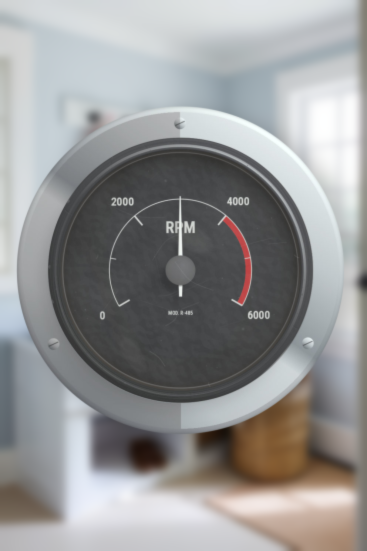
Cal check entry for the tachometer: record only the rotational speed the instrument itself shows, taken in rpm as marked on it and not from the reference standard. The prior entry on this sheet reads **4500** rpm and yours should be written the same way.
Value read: **3000** rpm
